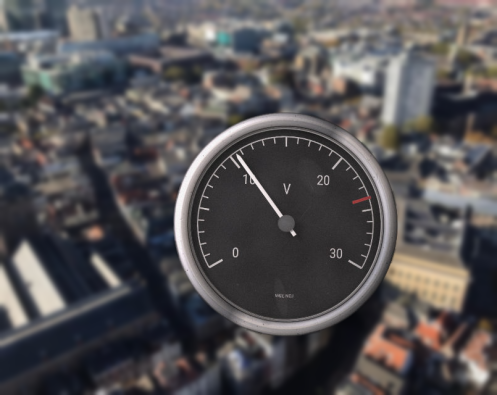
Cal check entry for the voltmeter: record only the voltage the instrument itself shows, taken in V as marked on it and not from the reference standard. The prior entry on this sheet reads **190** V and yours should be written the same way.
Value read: **10.5** V
